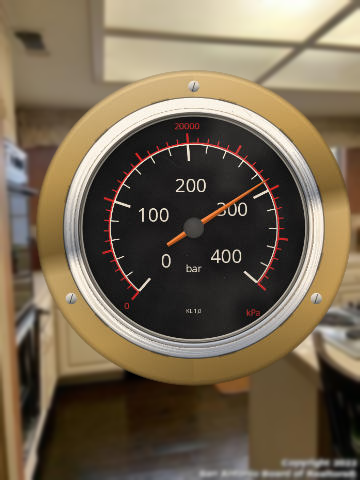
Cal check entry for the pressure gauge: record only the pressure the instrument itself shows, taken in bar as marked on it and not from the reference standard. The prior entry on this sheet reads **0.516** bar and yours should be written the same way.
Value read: **290** bar
